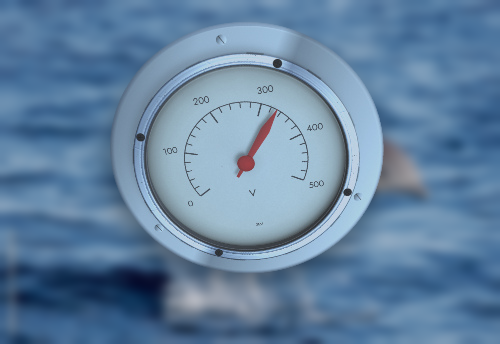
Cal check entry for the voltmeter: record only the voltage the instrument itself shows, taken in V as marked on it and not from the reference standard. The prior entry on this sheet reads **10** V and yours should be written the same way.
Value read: **330** V
